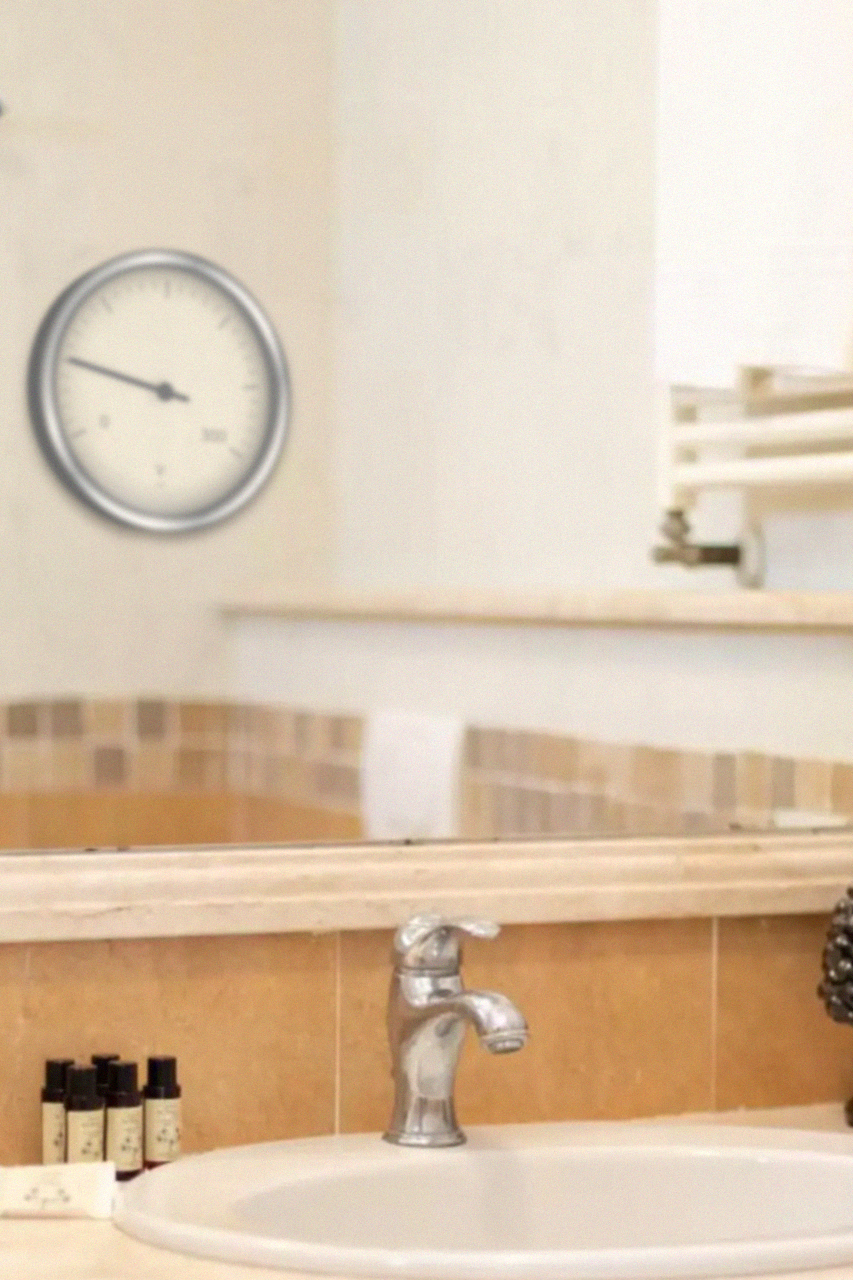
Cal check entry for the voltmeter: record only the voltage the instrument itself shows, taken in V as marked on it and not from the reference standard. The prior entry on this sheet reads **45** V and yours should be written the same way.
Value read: **50** V
